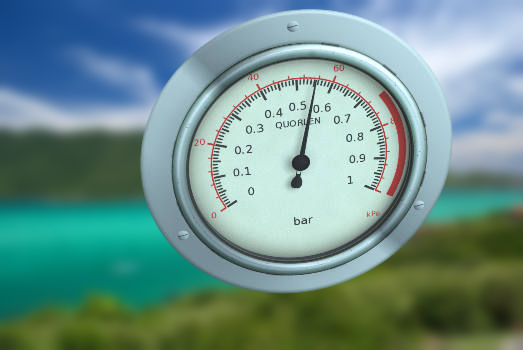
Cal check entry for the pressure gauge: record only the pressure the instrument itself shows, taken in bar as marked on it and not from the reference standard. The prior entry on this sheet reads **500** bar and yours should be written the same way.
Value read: **0.55** bar
